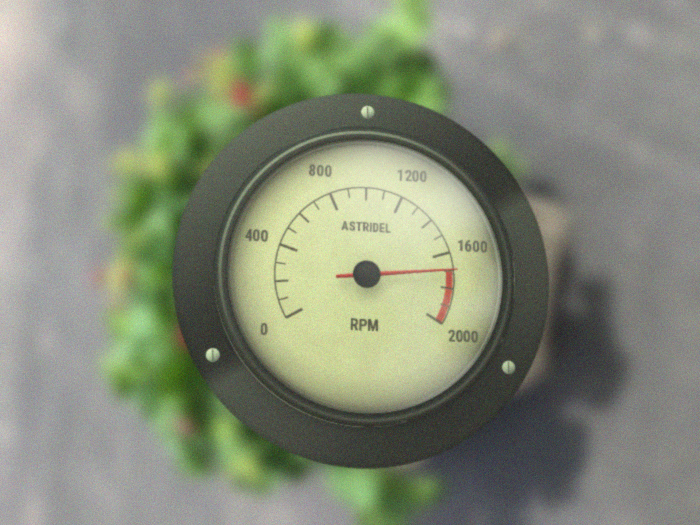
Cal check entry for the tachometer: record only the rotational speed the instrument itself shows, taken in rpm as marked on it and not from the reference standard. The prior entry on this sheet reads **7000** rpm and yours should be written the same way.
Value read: **1700** rpm
